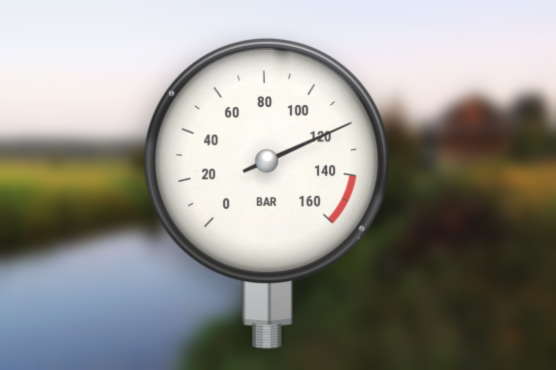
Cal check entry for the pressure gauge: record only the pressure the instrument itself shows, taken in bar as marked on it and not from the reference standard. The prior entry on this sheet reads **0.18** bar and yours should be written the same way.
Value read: **120** bar
